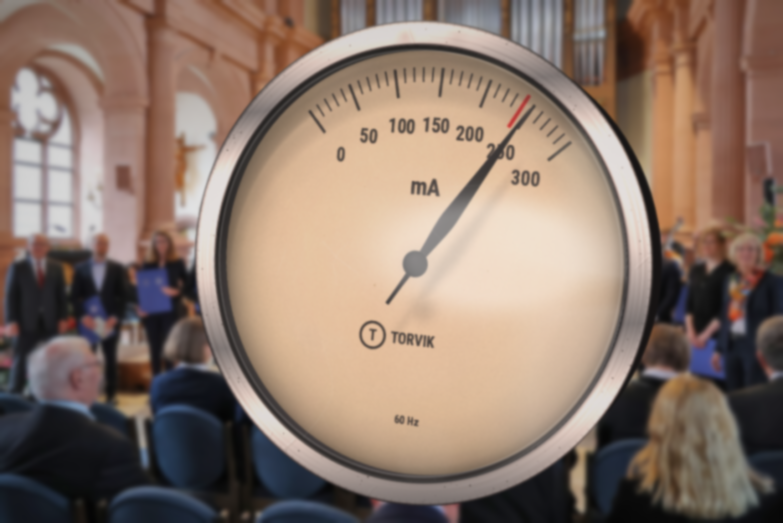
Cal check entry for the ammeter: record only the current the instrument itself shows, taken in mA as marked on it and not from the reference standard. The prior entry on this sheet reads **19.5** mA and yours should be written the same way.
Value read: **250** mA
